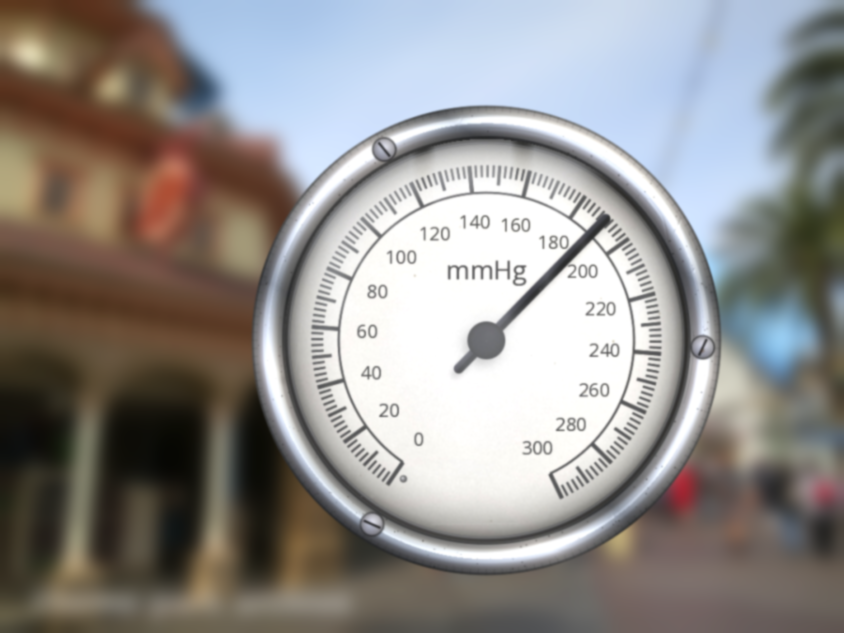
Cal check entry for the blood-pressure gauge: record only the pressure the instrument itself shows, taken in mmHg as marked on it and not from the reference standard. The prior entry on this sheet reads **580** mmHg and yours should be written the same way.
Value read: **190** mmHg
